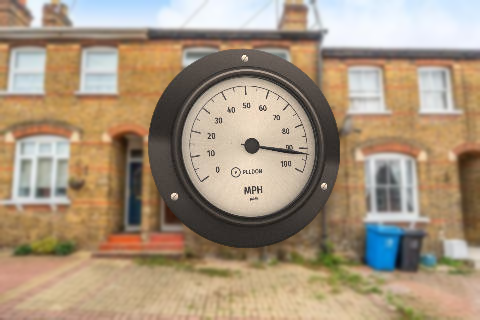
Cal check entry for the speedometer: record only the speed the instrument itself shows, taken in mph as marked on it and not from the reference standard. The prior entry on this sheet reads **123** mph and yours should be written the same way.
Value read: **92.5** mph
